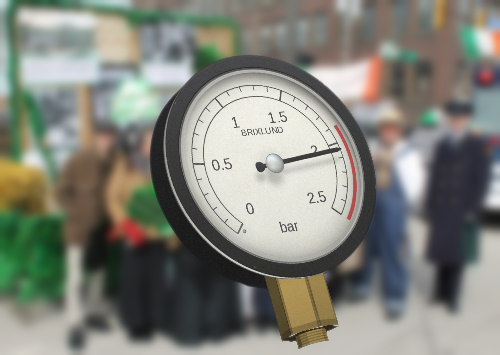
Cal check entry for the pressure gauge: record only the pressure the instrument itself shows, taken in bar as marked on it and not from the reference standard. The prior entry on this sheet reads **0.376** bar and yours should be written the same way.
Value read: **2.05** bar
